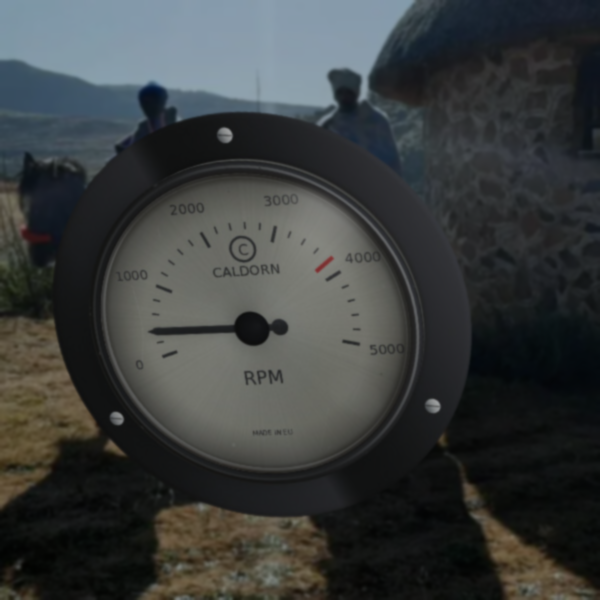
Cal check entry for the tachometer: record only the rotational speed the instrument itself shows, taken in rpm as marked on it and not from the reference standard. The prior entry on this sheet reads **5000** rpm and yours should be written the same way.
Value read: **400** rpm
